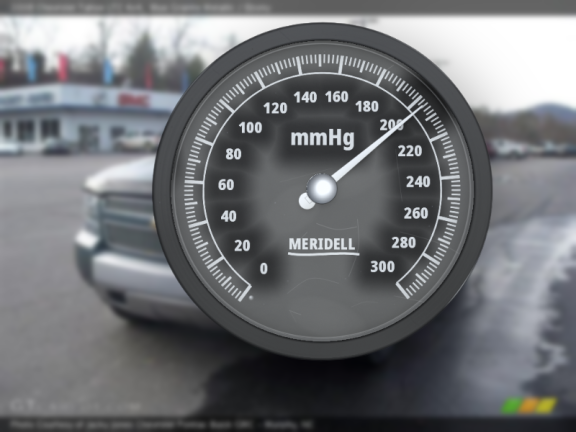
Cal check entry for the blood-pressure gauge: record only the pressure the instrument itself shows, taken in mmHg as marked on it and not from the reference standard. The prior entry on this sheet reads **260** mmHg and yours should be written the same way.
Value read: **204** mmHg
